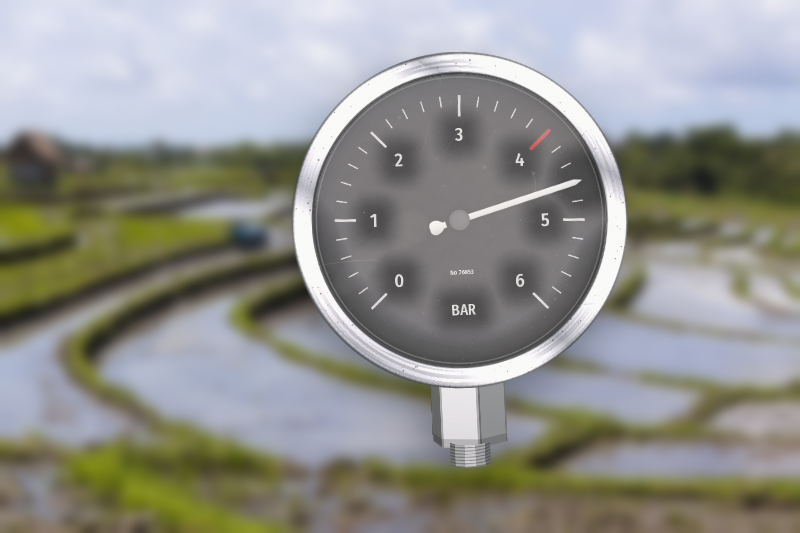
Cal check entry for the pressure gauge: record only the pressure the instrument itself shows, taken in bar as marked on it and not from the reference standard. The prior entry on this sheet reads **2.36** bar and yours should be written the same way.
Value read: **4.6** bar
